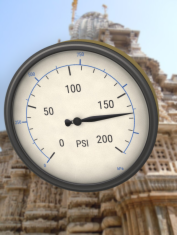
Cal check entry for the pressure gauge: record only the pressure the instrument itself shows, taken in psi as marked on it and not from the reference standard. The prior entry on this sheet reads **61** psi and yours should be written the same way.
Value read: **165** psi
